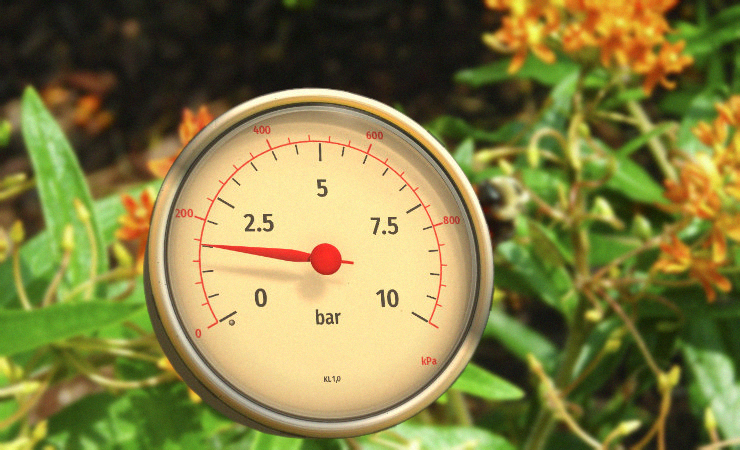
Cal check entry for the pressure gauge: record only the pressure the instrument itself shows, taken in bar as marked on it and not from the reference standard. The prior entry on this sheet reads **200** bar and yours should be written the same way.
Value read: **1.5** bar
